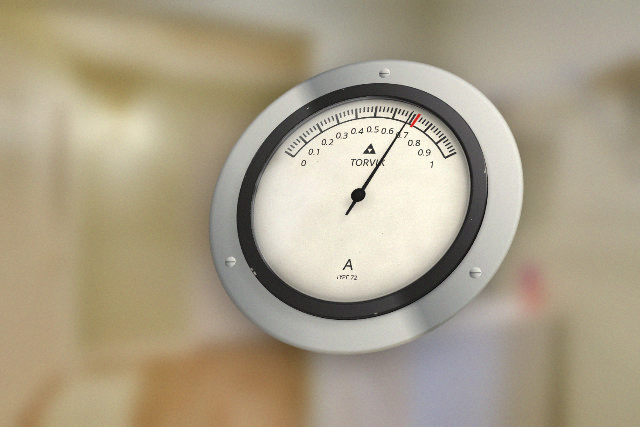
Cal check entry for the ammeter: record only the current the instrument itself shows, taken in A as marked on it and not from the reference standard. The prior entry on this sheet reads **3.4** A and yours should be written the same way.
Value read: **0.7** A
